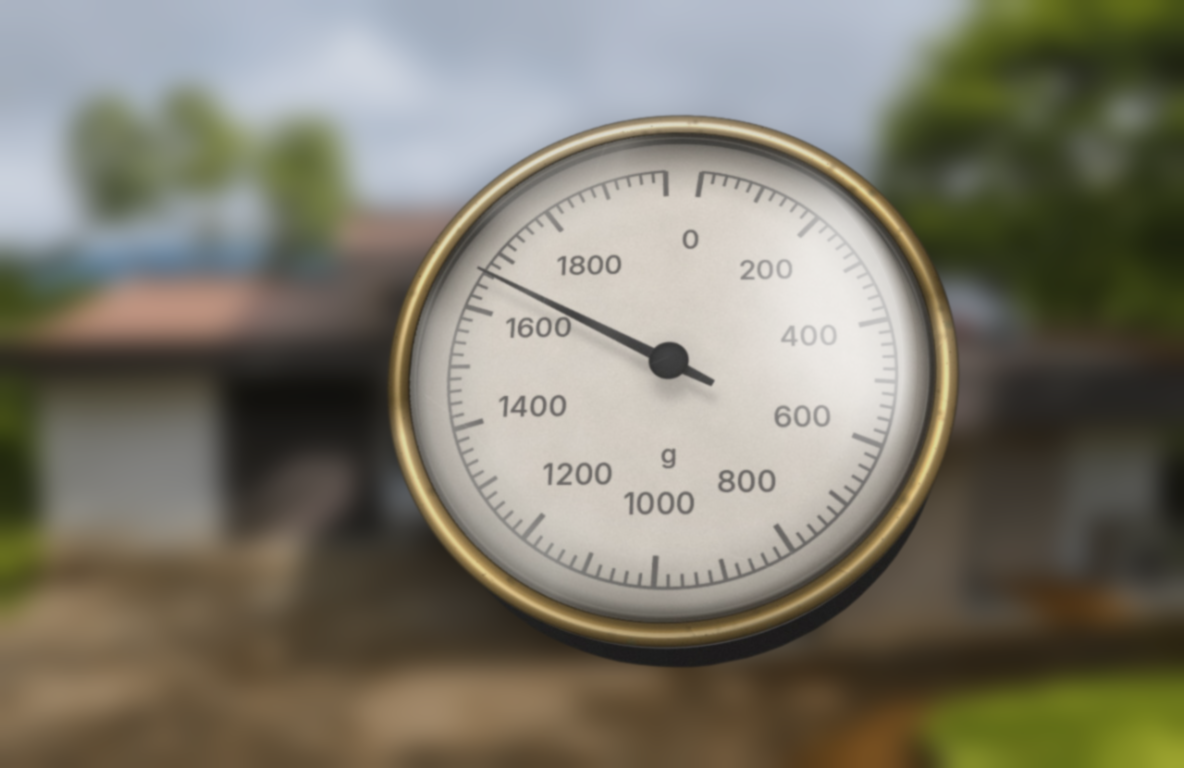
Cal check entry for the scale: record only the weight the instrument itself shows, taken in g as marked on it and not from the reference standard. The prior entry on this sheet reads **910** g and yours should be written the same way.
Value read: **1660** g
